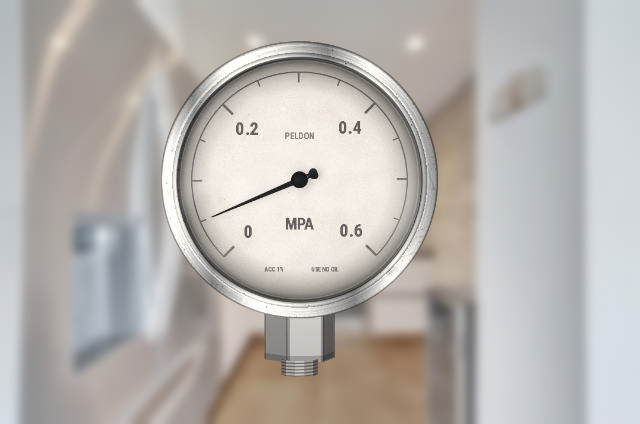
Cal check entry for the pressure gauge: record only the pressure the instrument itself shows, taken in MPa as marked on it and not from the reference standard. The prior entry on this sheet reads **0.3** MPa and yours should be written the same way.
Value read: **0.05** MPa
